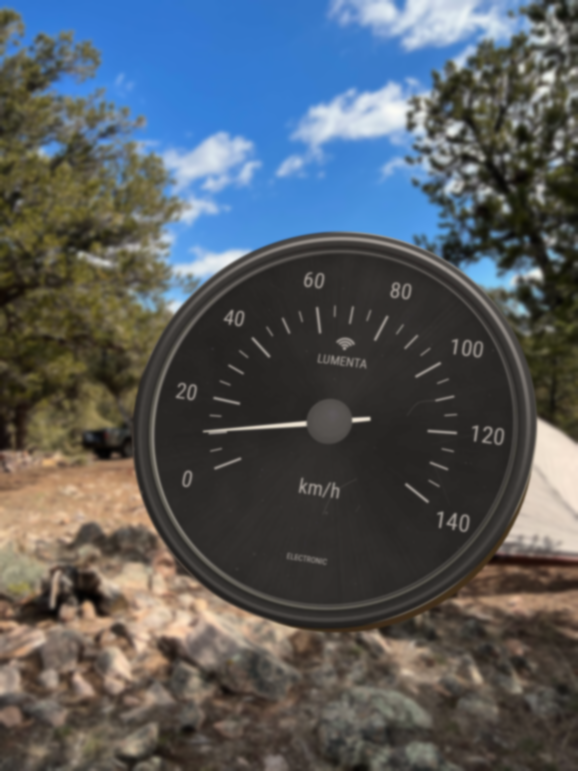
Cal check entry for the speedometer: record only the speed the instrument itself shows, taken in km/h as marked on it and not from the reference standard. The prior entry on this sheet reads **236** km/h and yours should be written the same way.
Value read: **10** km/h
